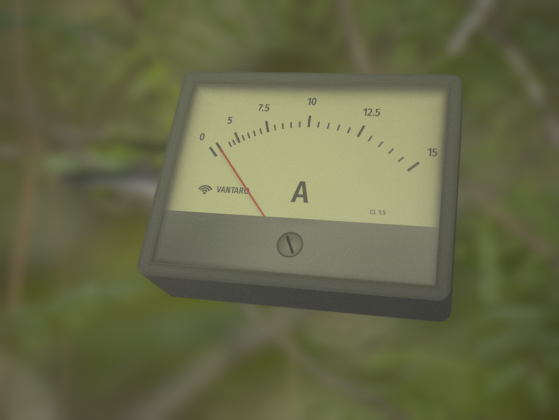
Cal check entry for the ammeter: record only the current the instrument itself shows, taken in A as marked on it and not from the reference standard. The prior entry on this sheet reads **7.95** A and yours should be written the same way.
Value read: **2.5** A
